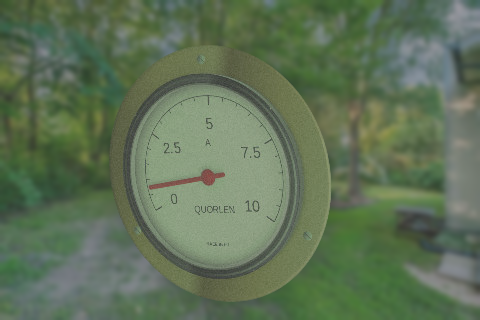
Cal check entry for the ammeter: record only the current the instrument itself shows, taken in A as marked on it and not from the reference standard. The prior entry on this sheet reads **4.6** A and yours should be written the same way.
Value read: **0.75** A
